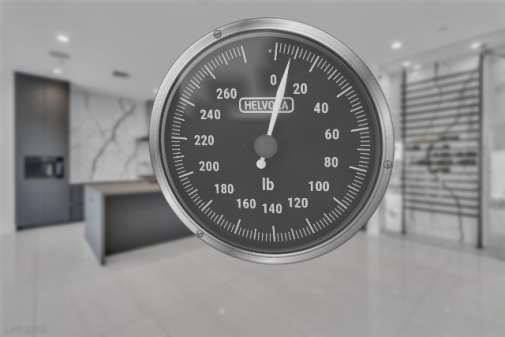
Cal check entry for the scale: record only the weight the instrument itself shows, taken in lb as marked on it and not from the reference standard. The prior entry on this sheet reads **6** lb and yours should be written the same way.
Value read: **8** lb
